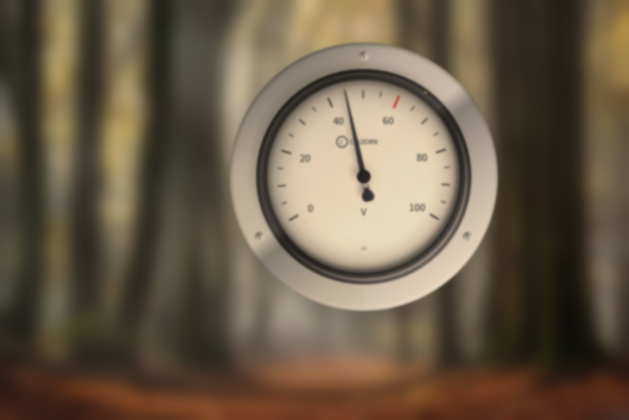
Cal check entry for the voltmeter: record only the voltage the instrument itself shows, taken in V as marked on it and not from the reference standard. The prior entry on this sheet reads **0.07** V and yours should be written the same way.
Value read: **45** V
